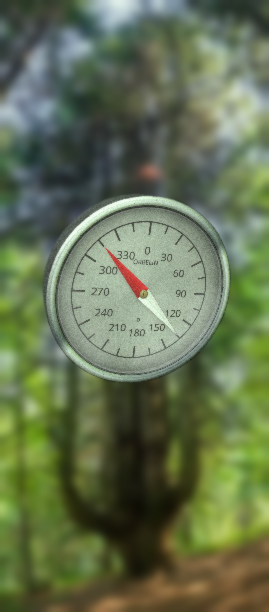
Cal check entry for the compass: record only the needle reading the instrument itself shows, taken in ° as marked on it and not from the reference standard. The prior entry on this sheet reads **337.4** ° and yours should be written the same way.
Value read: **315** °
